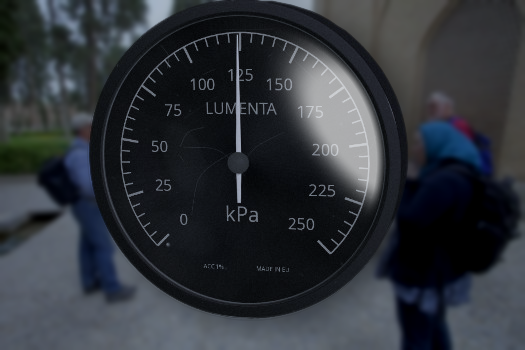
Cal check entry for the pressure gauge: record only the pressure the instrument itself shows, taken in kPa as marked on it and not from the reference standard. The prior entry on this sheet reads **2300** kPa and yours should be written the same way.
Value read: **125** kPa
